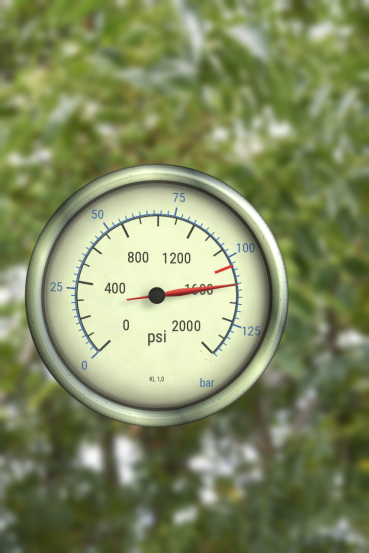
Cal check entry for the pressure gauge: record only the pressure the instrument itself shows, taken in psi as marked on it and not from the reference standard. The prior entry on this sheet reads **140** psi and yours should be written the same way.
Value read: **1600** psi
